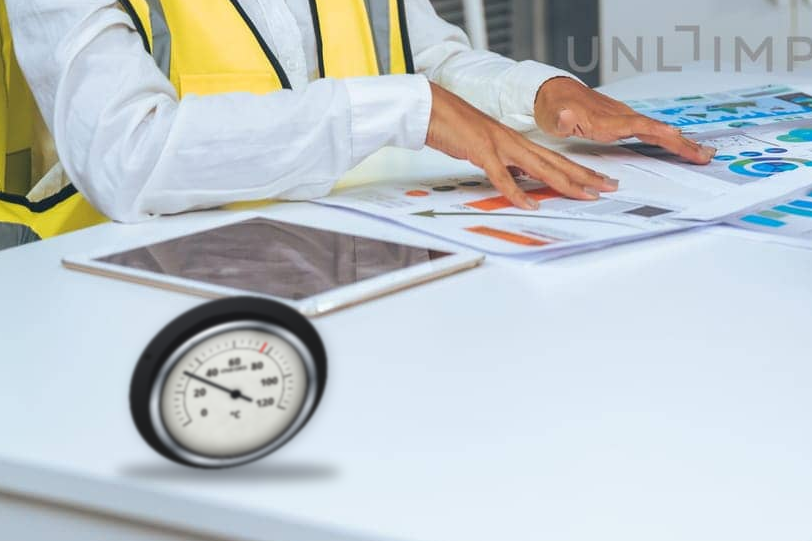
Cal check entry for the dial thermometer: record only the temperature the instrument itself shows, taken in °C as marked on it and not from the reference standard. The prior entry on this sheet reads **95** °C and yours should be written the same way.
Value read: **32** °C
